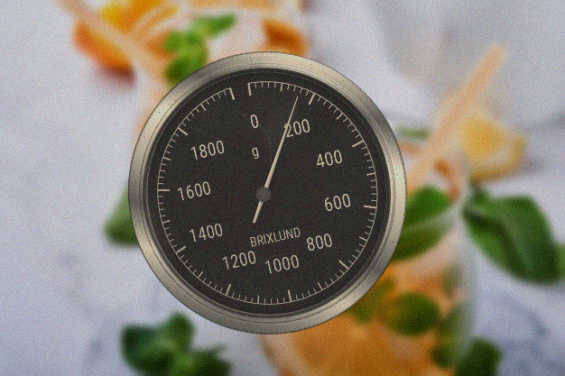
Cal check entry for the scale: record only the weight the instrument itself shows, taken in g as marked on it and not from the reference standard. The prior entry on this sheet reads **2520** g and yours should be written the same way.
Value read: **160** g
